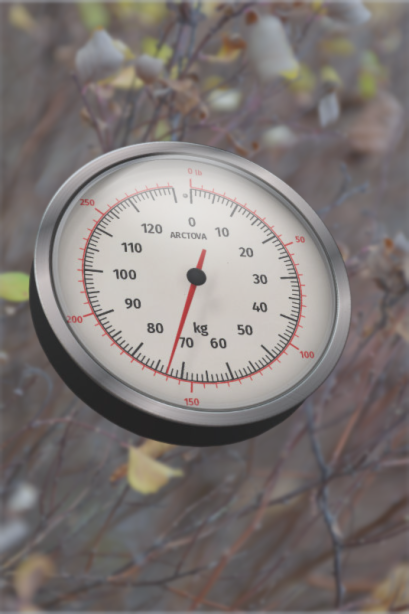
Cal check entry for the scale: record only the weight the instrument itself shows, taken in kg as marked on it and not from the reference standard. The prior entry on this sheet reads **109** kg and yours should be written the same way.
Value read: **73** kg
